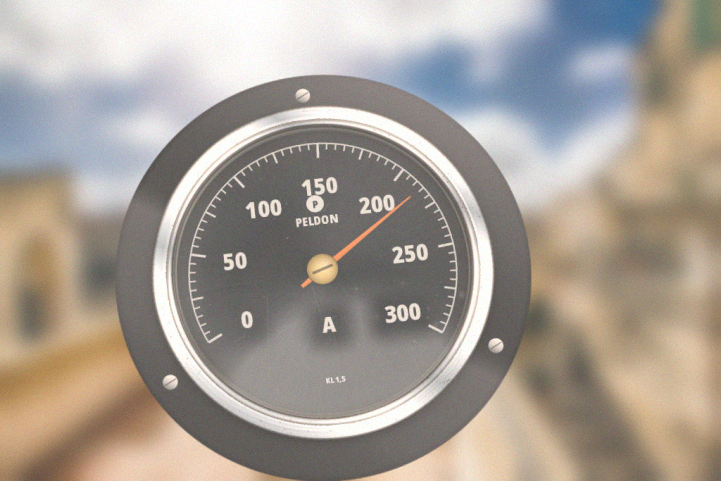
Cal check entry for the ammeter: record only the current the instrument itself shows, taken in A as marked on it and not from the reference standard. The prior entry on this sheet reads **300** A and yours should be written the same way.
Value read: **215** A
